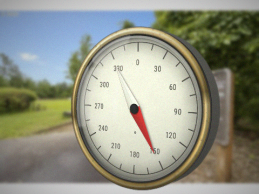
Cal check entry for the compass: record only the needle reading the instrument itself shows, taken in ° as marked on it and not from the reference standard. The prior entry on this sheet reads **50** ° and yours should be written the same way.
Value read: **150** °
